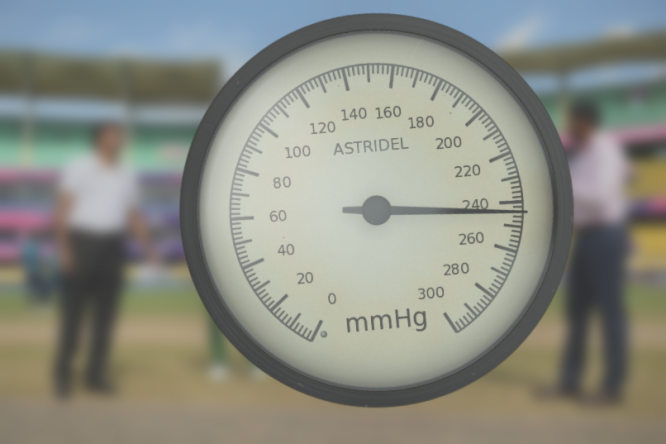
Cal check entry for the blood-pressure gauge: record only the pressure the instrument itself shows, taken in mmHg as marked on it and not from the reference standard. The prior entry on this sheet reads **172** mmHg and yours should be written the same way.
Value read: **244** mmHg
